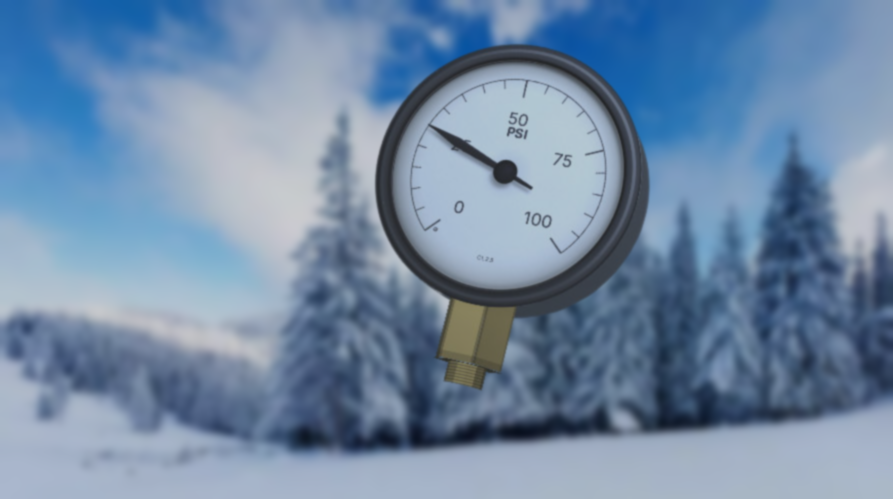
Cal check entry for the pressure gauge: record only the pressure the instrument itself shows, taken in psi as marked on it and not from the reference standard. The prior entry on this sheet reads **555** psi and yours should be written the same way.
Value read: **25** psi
